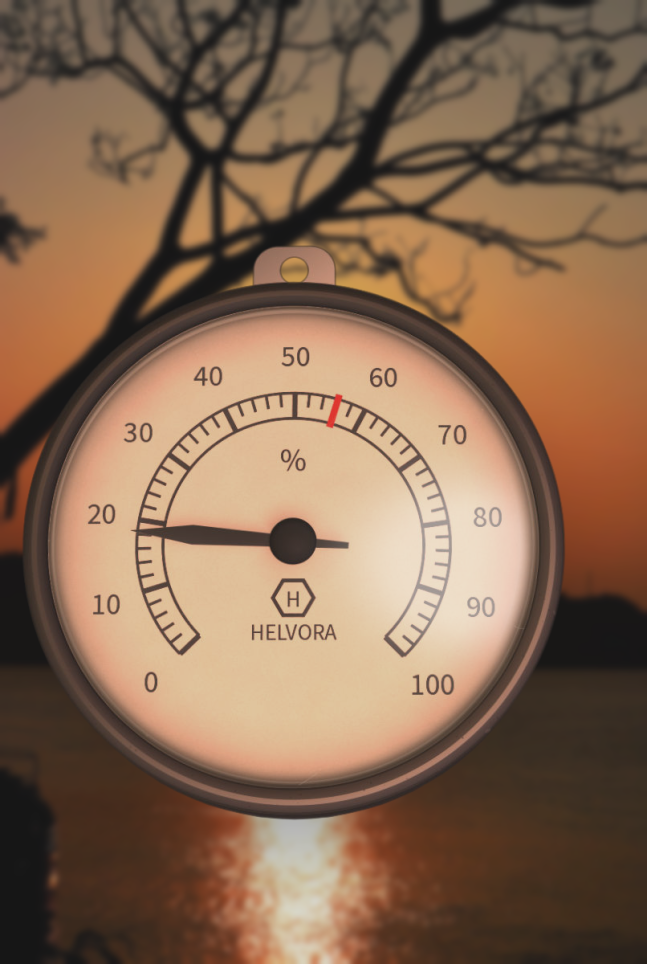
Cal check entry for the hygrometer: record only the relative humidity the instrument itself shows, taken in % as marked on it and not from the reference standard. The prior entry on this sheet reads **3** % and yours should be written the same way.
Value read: **18** %
